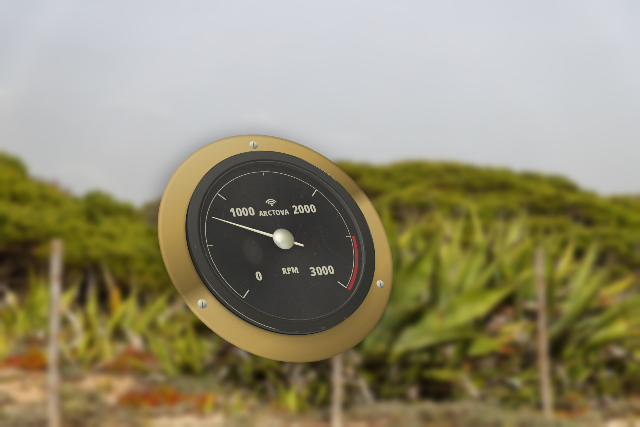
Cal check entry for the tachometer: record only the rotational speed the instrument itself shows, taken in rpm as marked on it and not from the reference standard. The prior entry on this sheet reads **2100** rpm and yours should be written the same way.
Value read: **750** rpm
